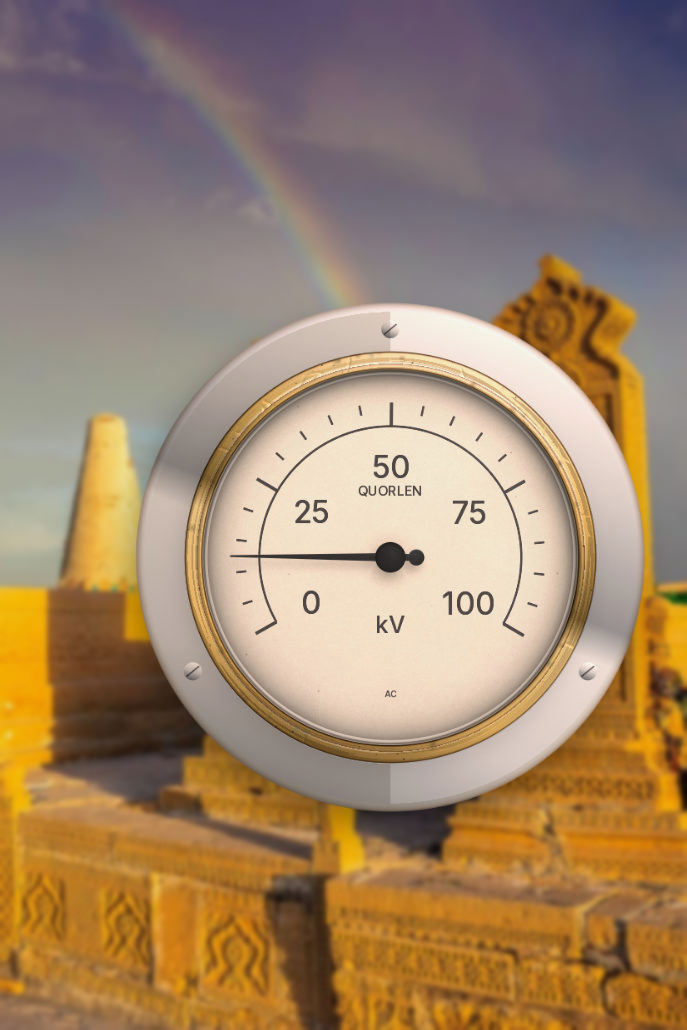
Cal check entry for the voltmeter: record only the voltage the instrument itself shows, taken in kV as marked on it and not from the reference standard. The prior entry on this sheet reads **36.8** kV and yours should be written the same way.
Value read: **12.5** kV
